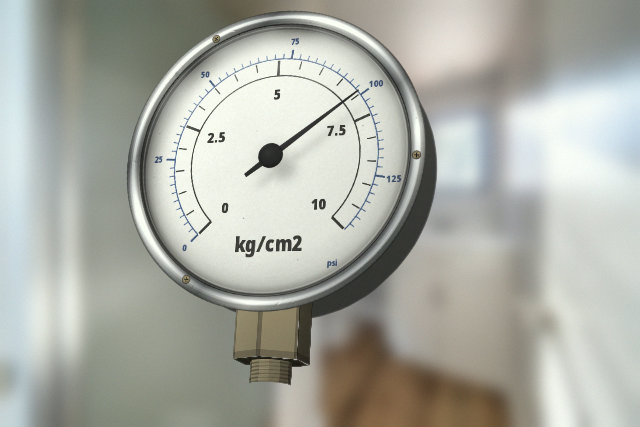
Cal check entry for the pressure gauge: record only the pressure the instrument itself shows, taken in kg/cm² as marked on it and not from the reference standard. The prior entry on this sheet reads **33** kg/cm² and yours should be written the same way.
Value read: **7** kg/cm²
